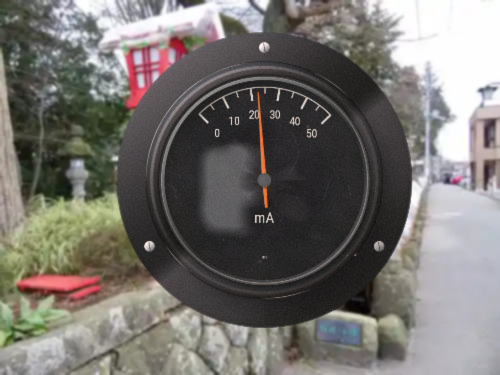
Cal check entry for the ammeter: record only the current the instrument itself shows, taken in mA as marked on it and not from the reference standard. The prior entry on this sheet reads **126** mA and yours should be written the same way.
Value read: **22.5** mA
